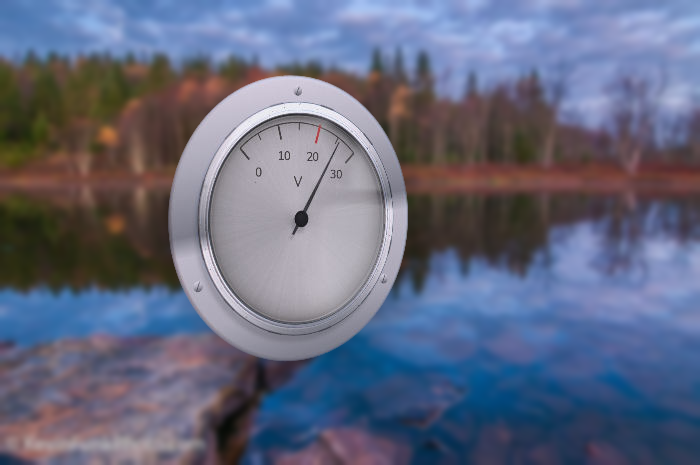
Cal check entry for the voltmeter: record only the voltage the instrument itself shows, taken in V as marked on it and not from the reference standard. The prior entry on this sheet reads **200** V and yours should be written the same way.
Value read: **25** V
